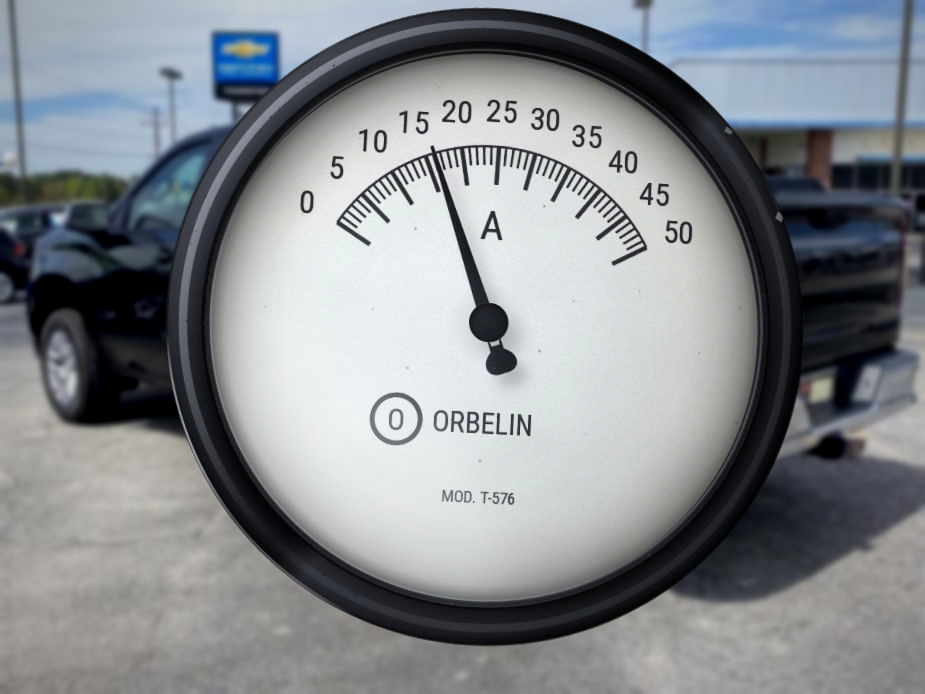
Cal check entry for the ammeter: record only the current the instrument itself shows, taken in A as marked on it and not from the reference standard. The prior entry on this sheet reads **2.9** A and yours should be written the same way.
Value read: **16** A
